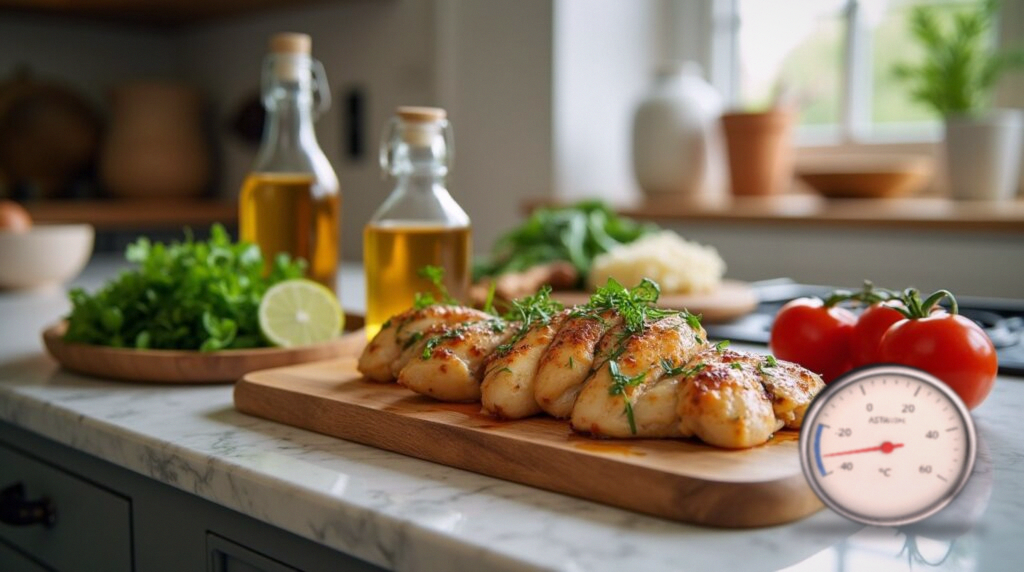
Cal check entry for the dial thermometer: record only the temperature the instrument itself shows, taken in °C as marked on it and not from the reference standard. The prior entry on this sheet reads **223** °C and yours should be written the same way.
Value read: **-32** °C
